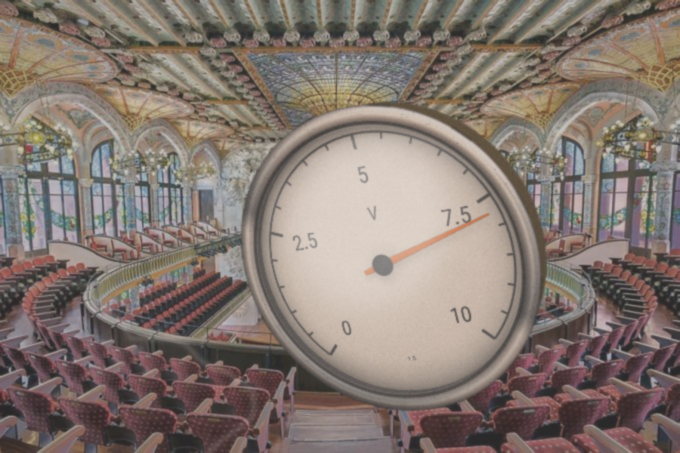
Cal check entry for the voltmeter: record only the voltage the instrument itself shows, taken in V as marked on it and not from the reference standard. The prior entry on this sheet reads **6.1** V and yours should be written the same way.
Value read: **7.75** V
